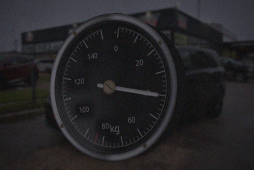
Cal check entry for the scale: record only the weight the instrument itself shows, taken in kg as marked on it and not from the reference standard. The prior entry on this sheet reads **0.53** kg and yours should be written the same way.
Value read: **40** kg
